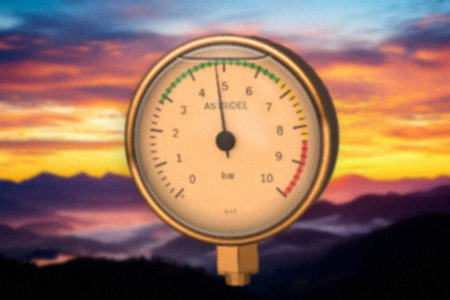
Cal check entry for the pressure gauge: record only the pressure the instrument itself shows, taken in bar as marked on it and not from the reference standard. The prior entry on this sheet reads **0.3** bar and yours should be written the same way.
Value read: **4.8** bar
